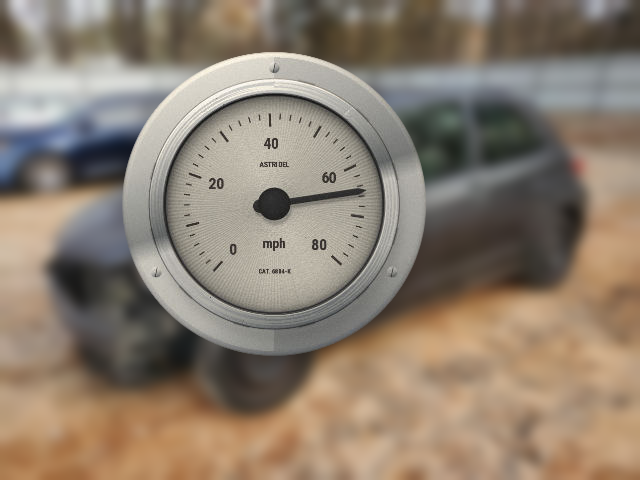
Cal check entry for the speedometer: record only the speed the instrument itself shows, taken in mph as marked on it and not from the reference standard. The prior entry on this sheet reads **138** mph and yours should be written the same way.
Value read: **65** mph
